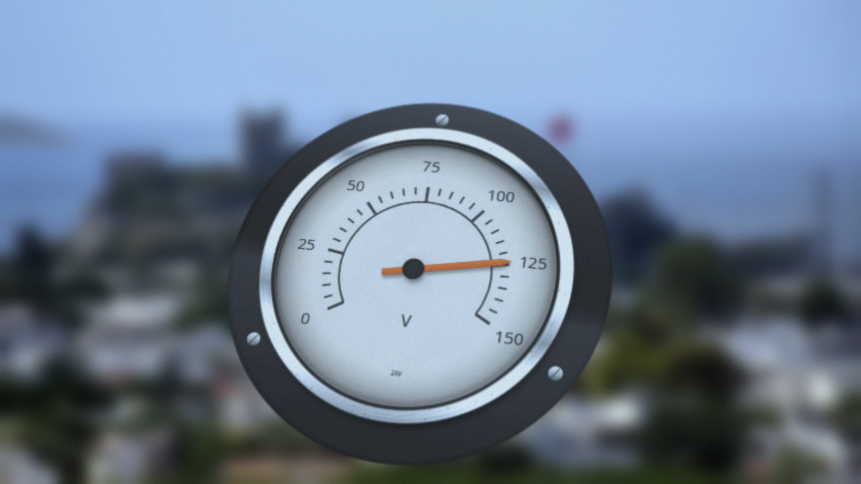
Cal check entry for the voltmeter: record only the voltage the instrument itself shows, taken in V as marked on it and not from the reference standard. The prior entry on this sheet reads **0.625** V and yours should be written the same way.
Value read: **125** V
